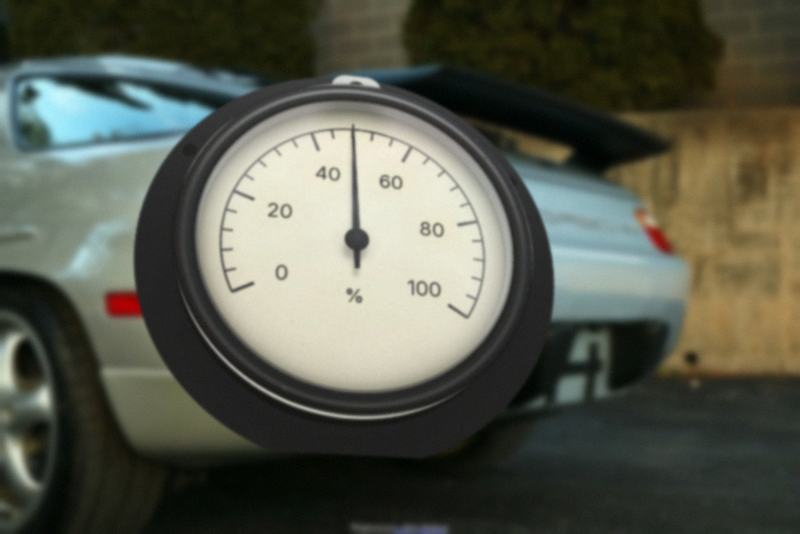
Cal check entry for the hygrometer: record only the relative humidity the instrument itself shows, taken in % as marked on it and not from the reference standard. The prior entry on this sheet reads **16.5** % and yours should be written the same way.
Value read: **48** %
